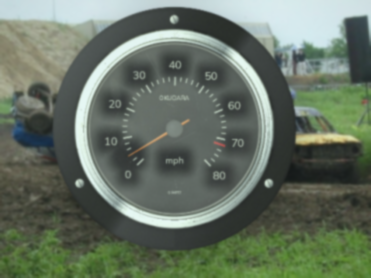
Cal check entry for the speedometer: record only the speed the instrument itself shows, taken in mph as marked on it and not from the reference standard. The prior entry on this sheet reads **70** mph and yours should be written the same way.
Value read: **4** mph
